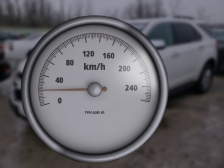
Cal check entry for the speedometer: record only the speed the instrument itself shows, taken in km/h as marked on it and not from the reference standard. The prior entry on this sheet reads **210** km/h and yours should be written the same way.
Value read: **20** km/h
